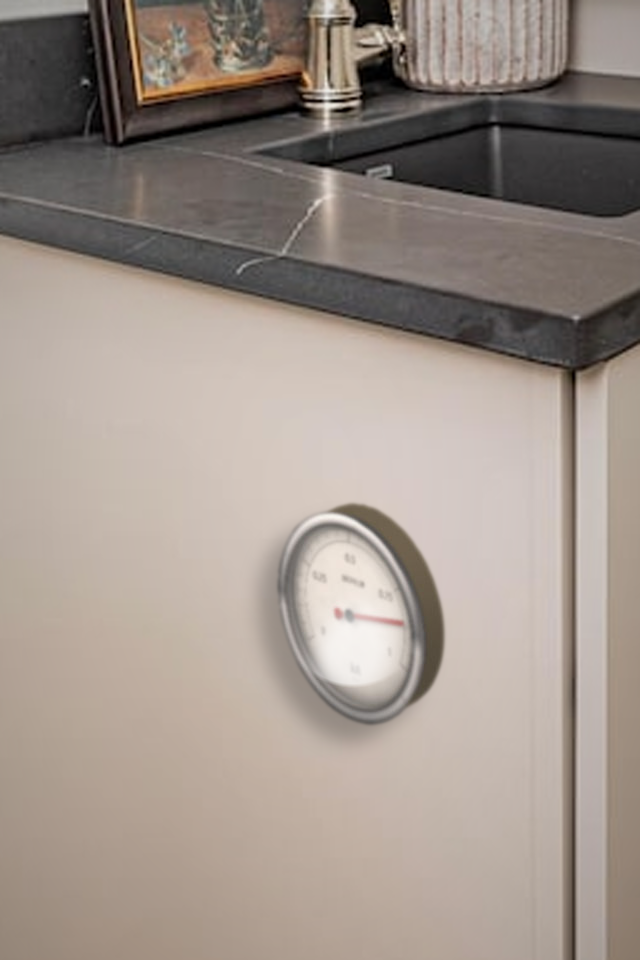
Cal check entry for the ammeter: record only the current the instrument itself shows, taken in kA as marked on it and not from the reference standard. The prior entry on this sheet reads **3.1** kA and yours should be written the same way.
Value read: **0.85** kA
